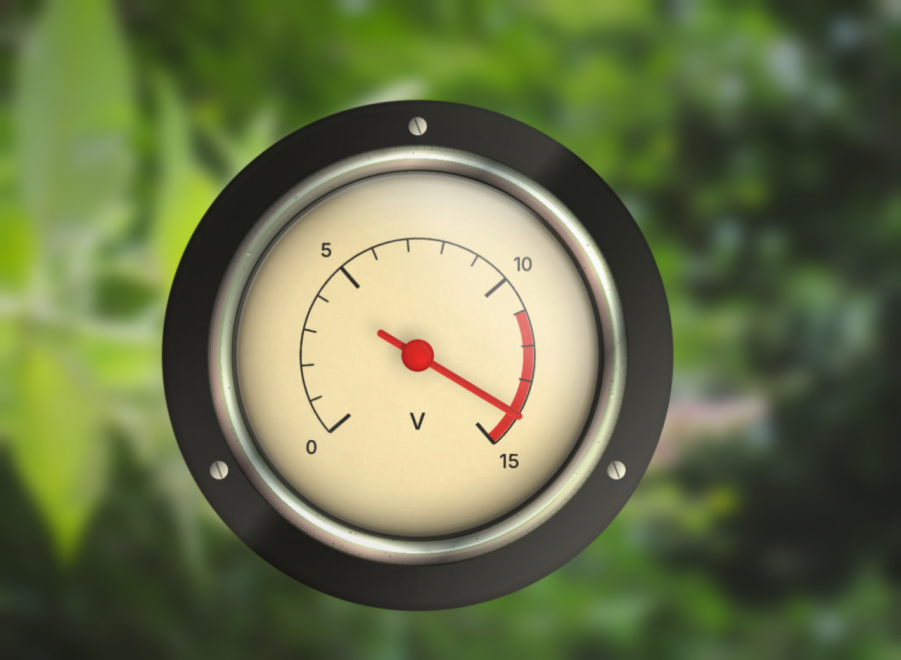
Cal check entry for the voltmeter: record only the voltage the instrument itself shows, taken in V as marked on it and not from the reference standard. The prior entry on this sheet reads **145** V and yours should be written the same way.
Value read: **14** V
